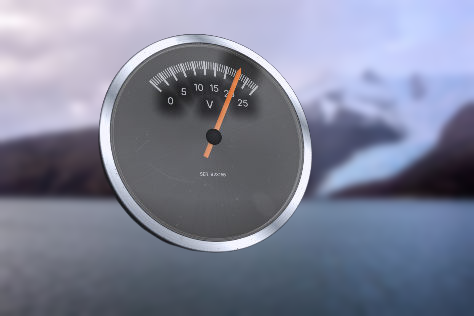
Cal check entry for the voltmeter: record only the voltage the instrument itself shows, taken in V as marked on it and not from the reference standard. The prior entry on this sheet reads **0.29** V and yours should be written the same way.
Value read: **20** V
